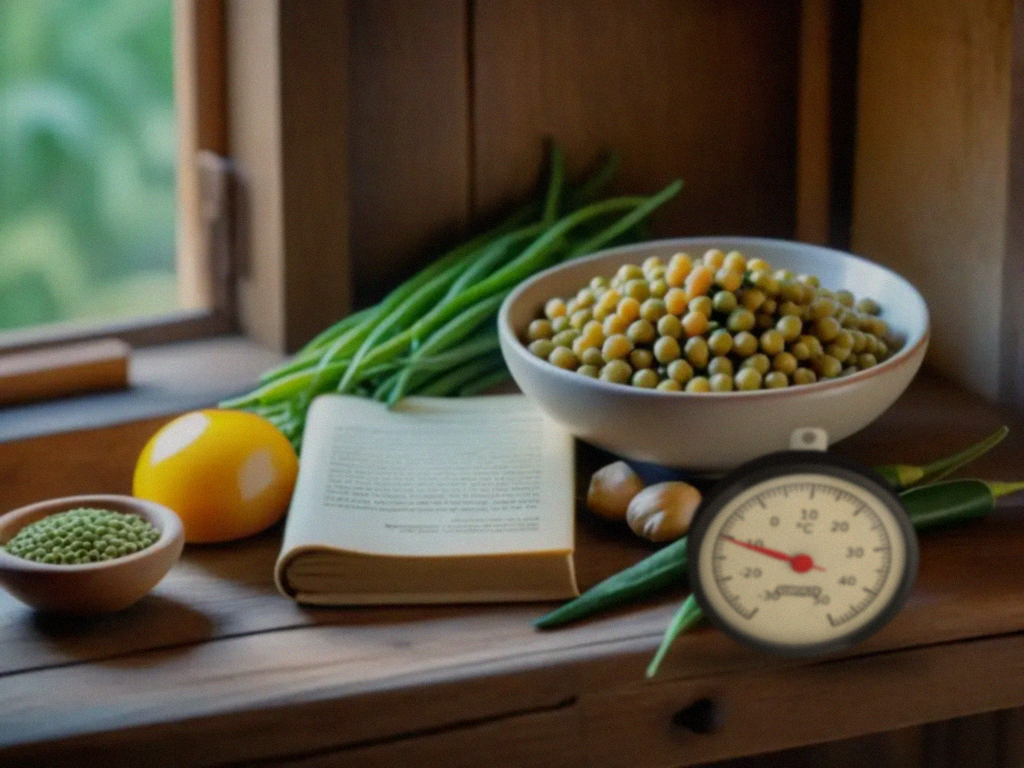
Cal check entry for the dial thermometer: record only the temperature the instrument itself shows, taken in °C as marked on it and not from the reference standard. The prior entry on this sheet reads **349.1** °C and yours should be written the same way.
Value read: **-10** °C
